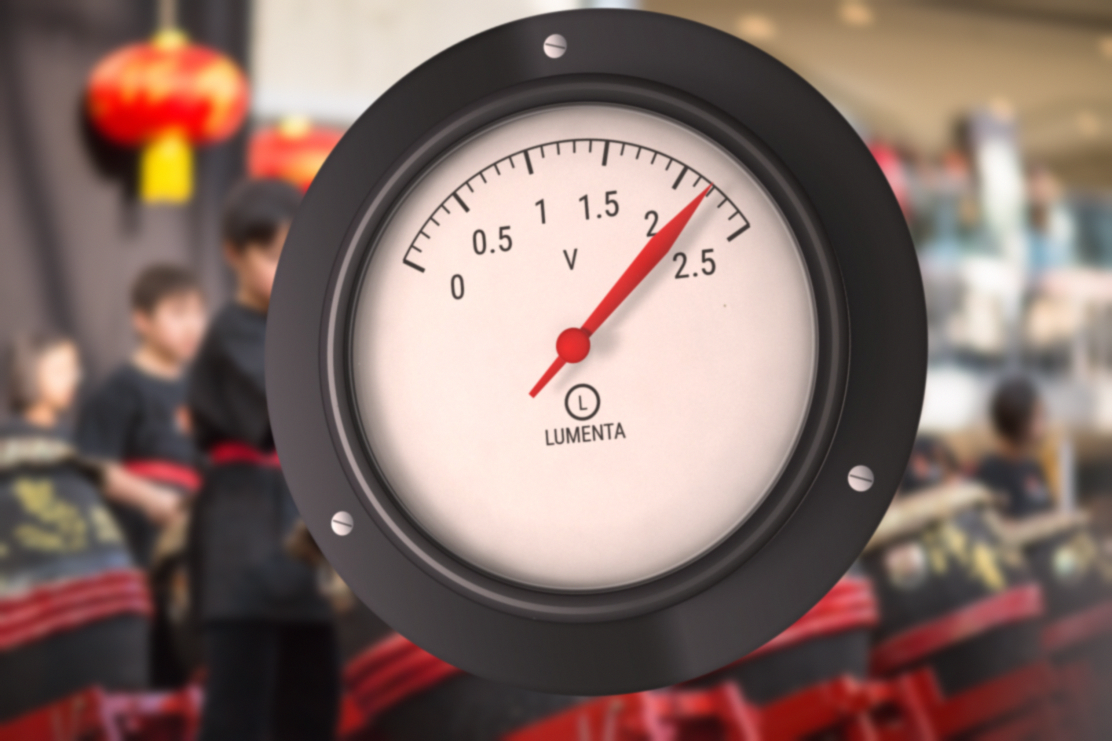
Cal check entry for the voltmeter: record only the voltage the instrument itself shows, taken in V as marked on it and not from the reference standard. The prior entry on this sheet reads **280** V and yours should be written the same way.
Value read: **2.2** V
